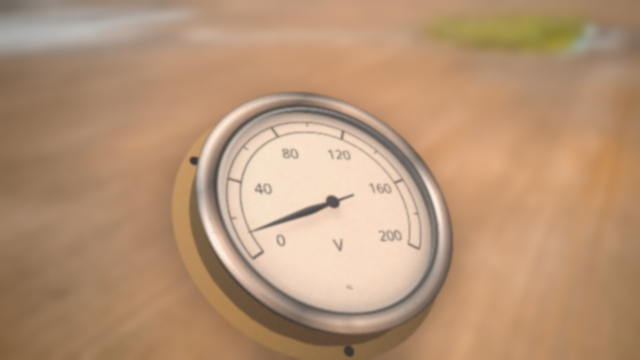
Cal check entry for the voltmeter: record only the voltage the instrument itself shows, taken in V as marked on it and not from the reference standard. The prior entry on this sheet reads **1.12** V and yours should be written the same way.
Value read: **10** V
